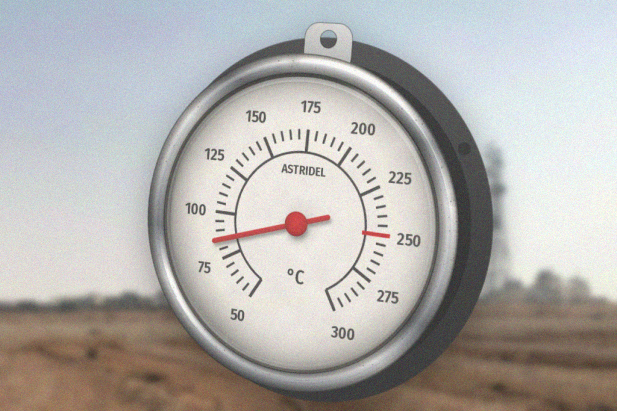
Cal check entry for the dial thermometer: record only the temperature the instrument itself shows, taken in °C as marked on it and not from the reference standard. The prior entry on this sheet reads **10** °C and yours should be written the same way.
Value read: **85** °C
